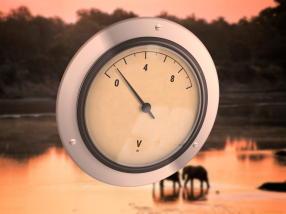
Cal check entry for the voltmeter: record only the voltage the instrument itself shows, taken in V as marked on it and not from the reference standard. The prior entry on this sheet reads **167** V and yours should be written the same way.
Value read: **1** V
